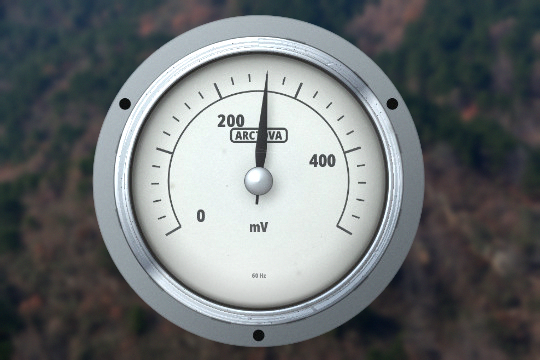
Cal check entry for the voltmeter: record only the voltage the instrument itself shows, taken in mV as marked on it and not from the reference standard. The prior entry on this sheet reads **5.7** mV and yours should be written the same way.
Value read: **260** mV
